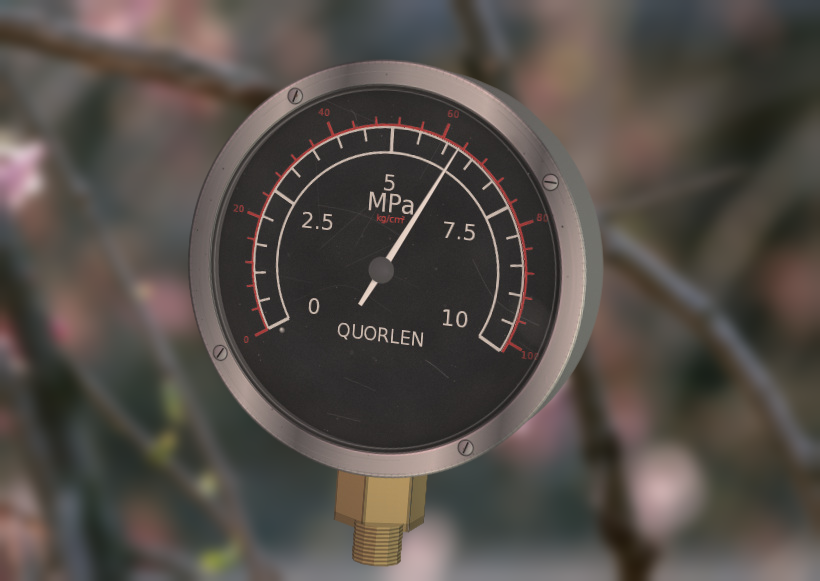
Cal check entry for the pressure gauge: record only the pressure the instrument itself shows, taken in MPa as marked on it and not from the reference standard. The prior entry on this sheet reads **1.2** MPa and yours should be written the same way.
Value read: **6.25** MPa
